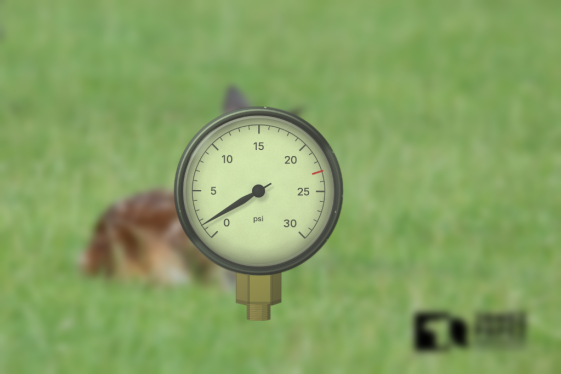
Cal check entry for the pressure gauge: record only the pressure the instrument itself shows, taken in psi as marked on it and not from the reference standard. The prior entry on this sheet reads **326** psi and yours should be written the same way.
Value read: **1.5** psi
